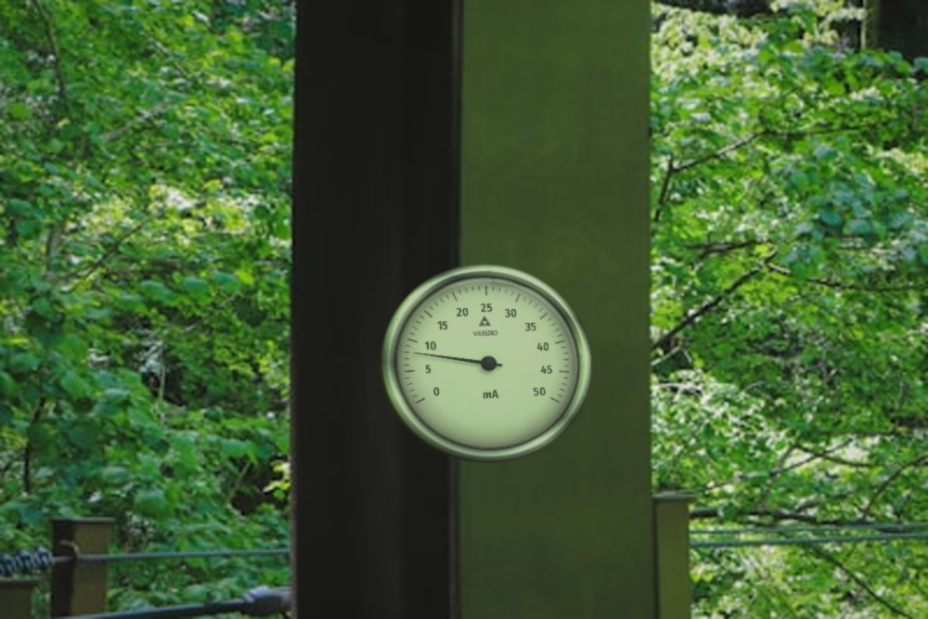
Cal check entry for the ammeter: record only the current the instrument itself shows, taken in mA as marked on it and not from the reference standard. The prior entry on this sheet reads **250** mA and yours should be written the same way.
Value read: **8** mA
